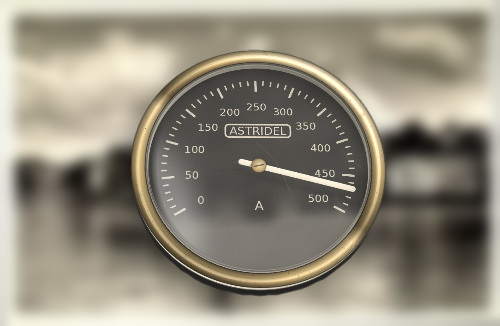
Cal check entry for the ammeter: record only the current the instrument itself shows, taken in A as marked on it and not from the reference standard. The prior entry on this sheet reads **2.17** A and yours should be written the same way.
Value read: **470** A
